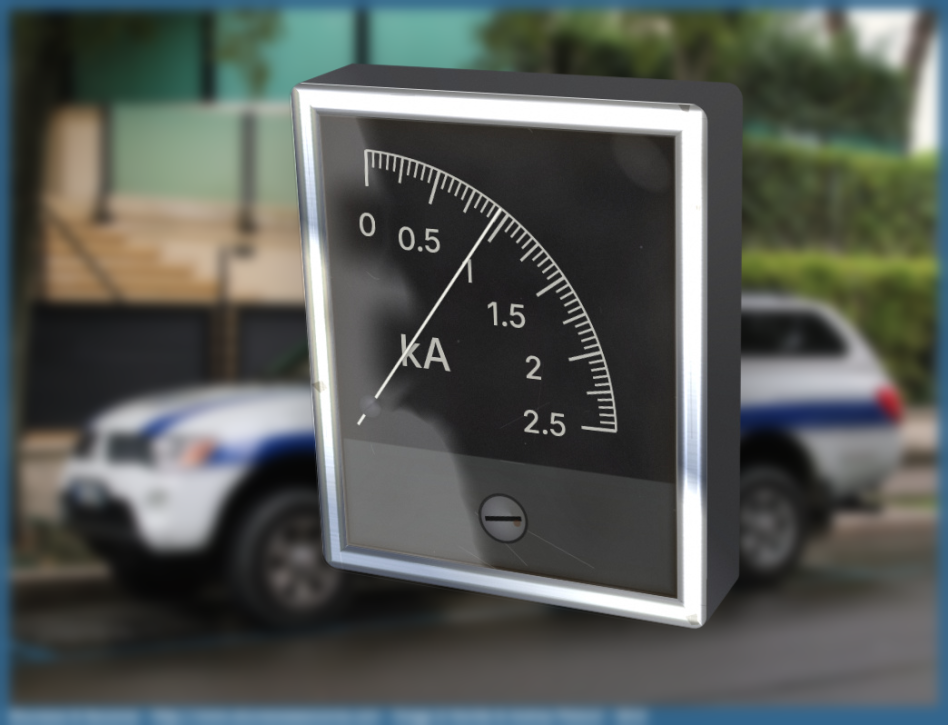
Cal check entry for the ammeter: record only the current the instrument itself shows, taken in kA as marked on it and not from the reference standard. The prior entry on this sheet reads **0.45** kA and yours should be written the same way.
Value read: **0.95** kA
